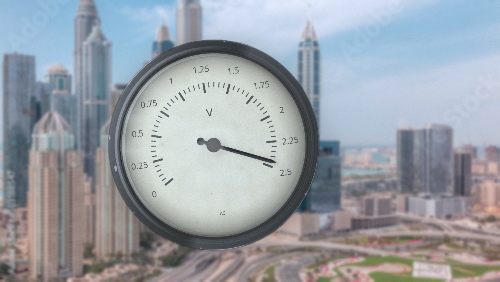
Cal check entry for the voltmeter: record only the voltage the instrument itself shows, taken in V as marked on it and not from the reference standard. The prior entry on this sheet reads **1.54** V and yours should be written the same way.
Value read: **2.45** V
